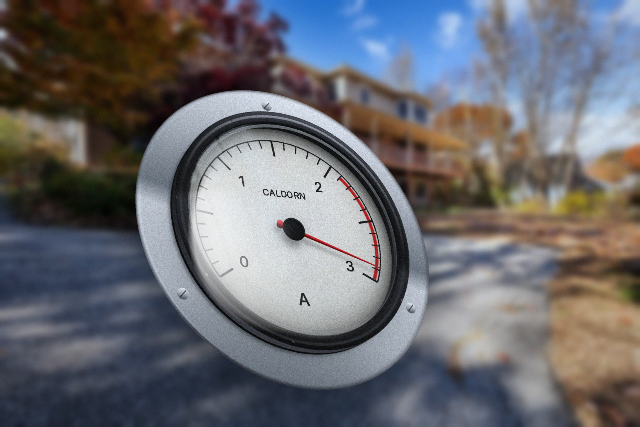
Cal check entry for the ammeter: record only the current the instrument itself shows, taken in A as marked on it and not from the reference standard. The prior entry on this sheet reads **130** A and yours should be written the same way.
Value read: **2.9** A
